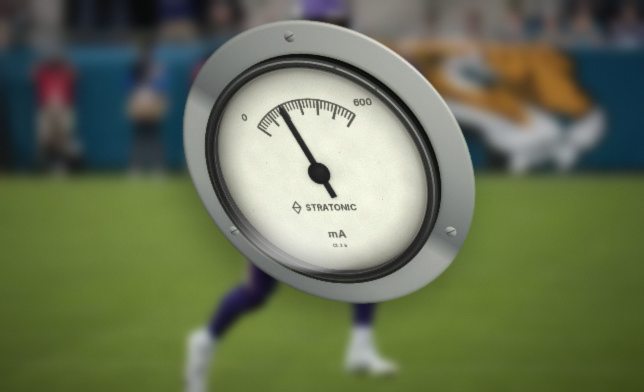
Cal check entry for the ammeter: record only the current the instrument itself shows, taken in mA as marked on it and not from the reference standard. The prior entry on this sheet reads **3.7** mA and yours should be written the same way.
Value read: **200** mA
